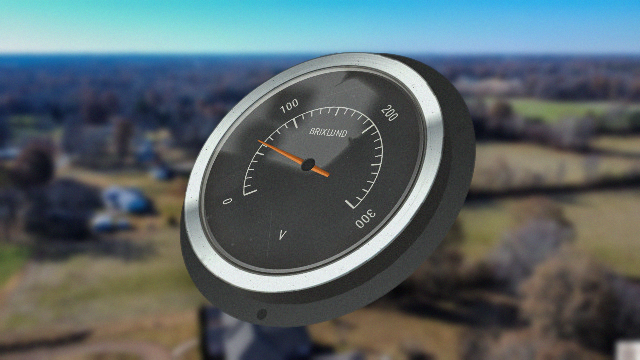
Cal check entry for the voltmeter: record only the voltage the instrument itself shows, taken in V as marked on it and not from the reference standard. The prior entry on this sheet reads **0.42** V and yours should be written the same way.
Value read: **60** V
